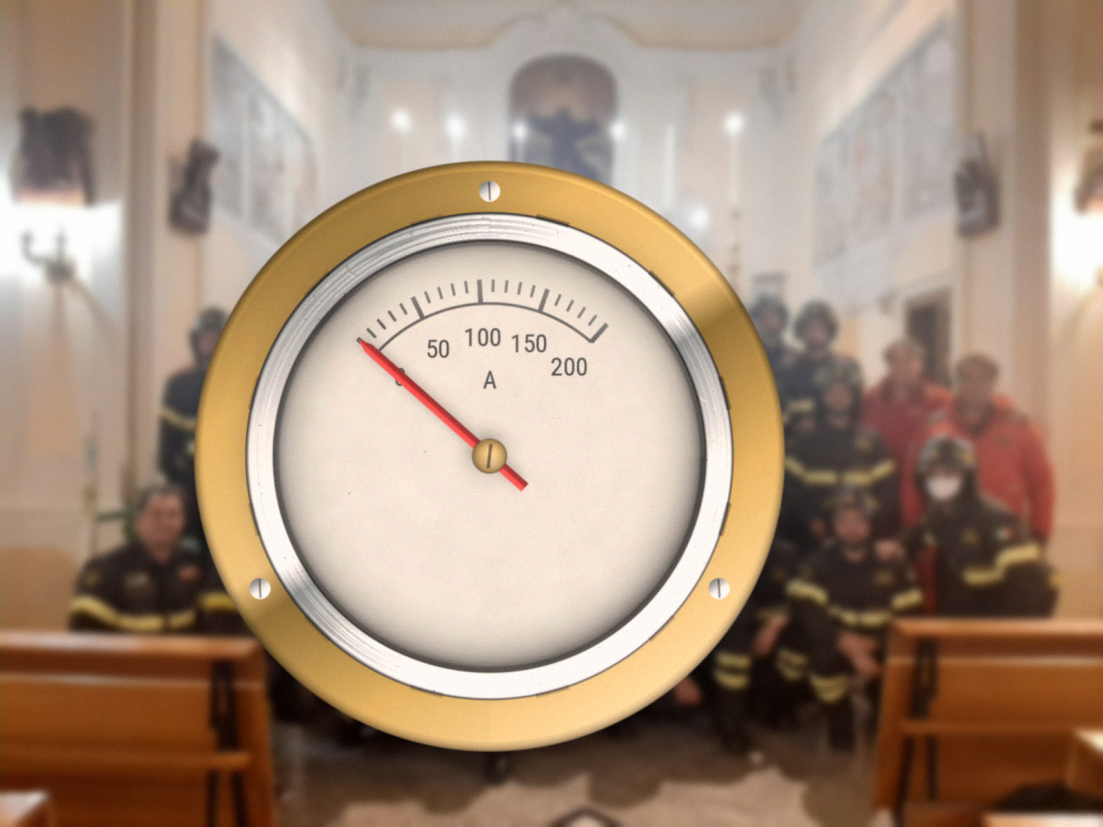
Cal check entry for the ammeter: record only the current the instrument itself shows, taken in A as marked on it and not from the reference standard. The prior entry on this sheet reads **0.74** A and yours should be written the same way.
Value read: **0** A
